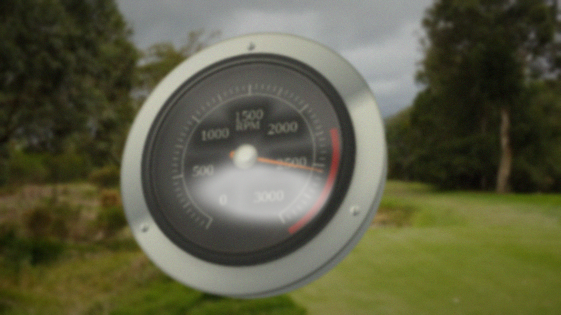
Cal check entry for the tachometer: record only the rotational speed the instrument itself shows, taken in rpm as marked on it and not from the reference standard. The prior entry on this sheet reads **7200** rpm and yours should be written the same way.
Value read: **2550** rpm
